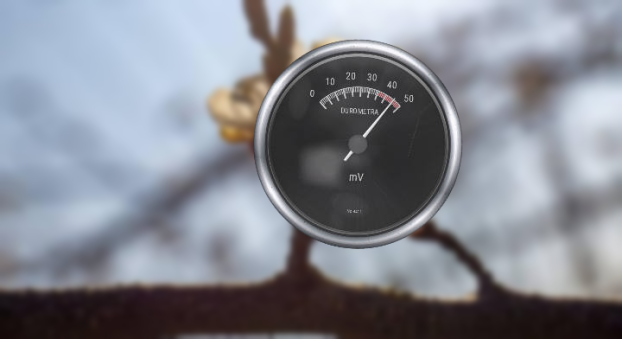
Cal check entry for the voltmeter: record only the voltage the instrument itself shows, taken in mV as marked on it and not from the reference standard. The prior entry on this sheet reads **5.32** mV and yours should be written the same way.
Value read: **45** mV
